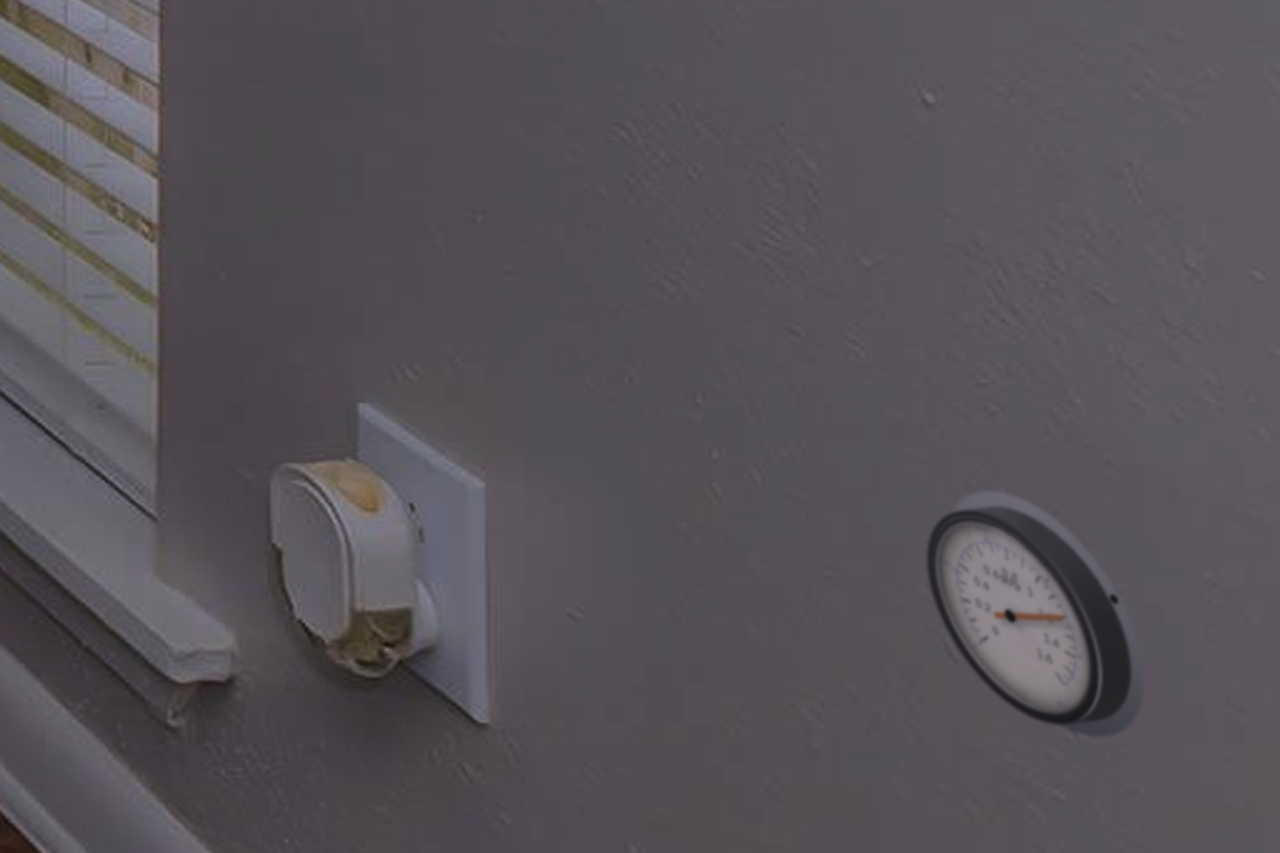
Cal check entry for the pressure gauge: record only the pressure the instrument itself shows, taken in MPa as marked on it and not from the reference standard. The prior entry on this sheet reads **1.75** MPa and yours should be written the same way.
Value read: **1.2** MPa
